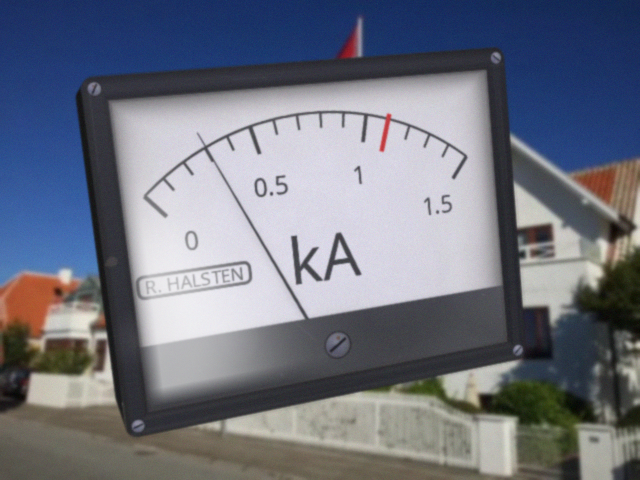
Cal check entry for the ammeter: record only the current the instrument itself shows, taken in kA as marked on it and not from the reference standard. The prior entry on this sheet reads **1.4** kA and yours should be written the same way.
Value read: **0.3** kA
